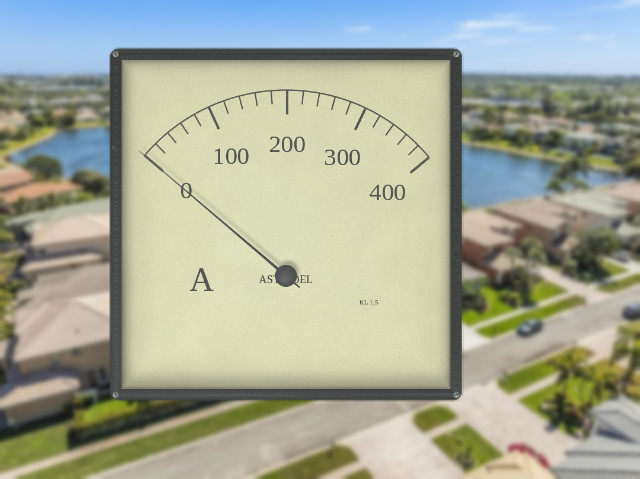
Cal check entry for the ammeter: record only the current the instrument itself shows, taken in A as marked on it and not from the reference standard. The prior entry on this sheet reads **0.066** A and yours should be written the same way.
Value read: **0** A
